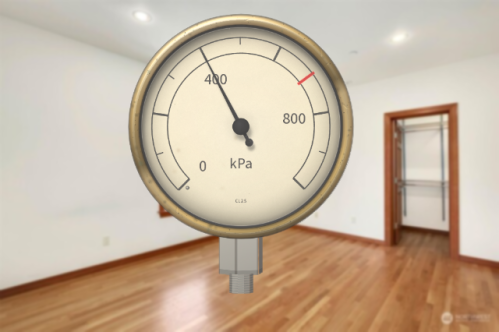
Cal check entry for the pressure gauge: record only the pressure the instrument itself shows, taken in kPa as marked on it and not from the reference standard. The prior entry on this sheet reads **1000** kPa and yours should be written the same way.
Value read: **400** kPa
